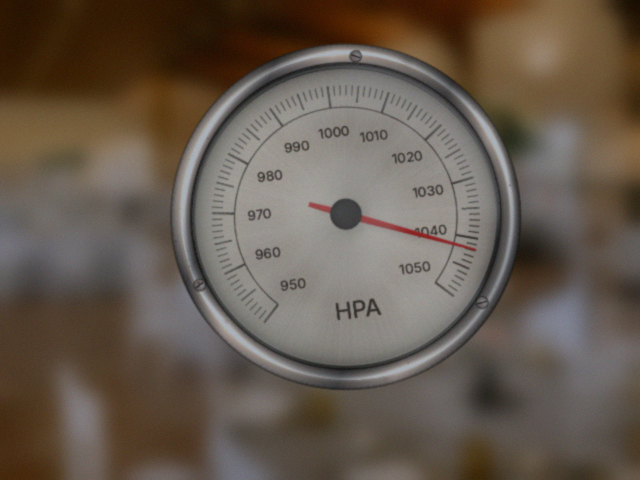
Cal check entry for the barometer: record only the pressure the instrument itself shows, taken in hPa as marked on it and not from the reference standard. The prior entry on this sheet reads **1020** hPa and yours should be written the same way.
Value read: **1042** hPa
